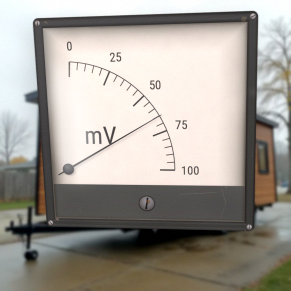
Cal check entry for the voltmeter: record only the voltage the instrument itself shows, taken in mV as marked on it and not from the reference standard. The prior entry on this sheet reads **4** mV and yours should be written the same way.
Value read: **65** mV
